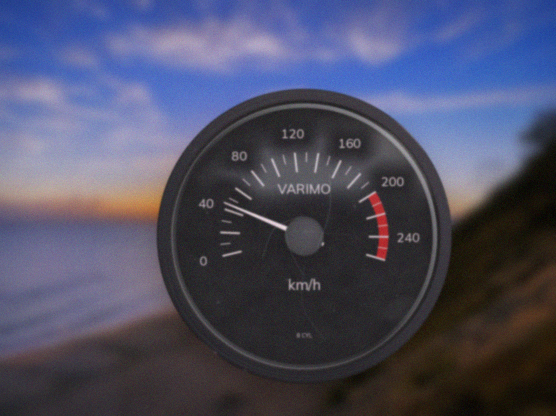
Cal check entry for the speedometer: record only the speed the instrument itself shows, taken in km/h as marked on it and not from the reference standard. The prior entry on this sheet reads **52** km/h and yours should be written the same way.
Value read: **45** km/h
